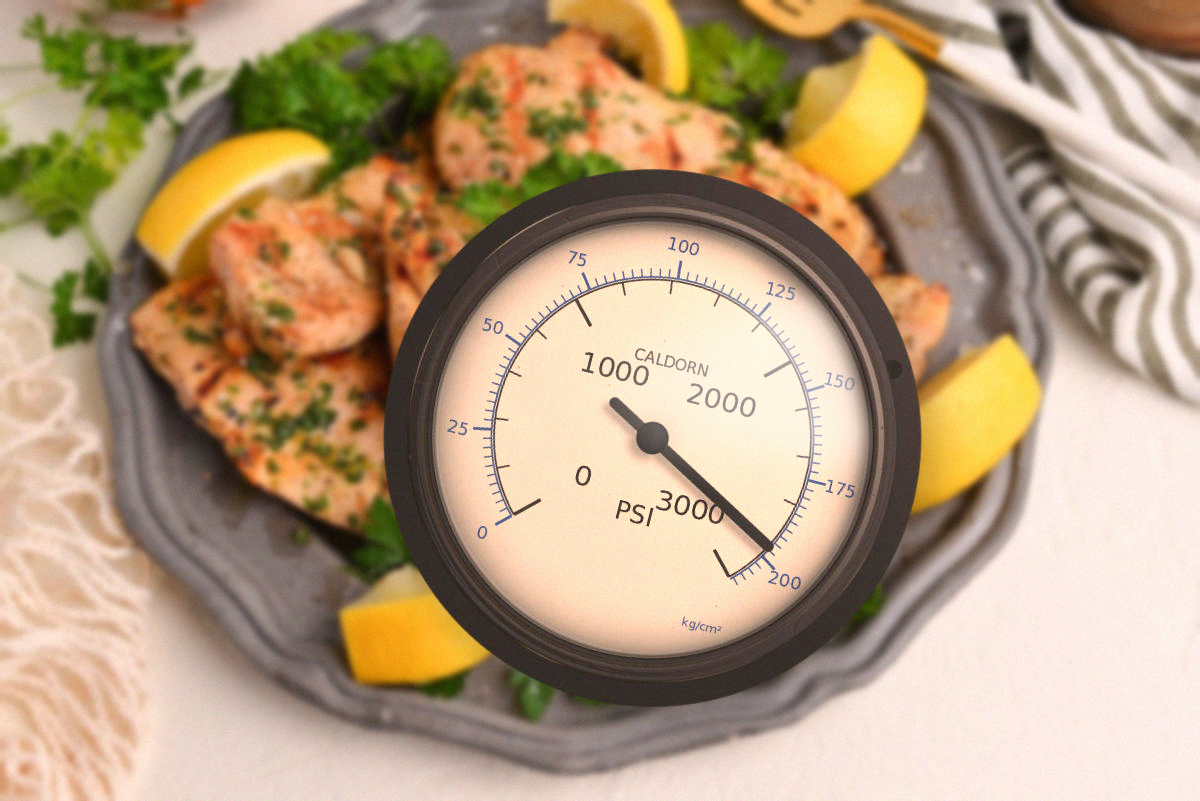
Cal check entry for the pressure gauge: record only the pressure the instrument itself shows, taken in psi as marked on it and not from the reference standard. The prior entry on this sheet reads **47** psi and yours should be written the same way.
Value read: **2800** psi
